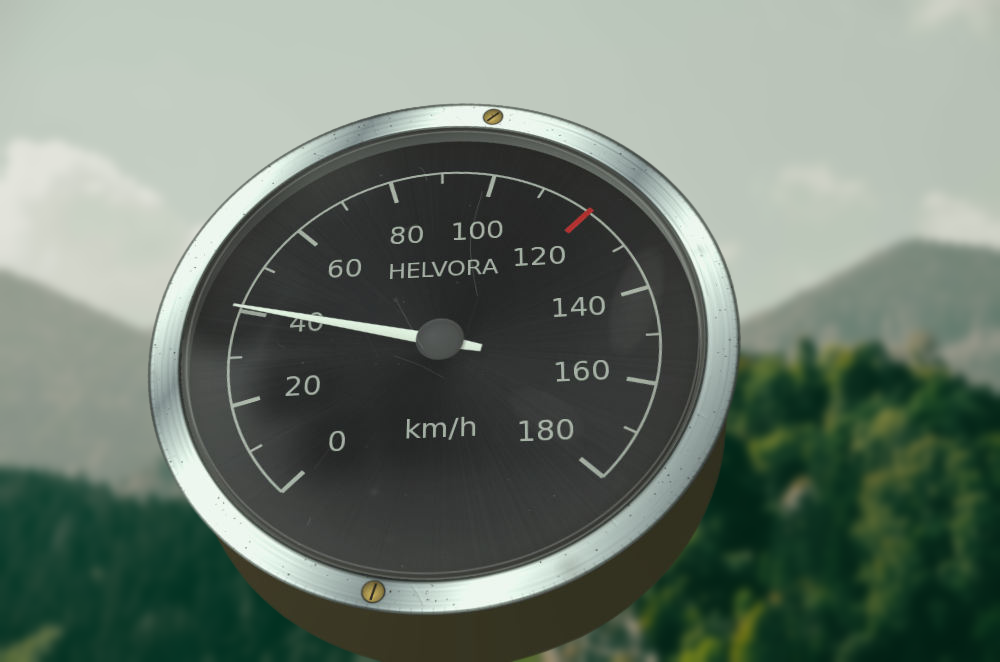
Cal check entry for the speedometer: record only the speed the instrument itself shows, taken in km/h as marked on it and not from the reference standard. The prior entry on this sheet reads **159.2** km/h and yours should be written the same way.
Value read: **40** km/h
